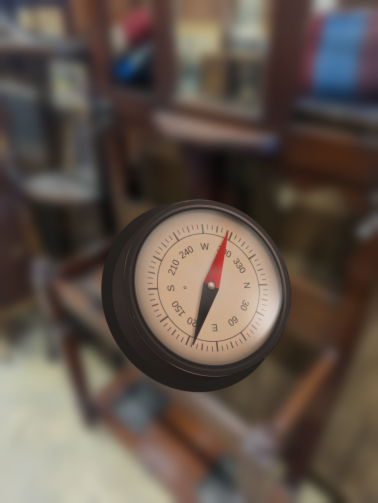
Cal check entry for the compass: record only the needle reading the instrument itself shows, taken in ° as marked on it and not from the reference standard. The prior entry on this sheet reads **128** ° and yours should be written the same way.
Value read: **295** °
